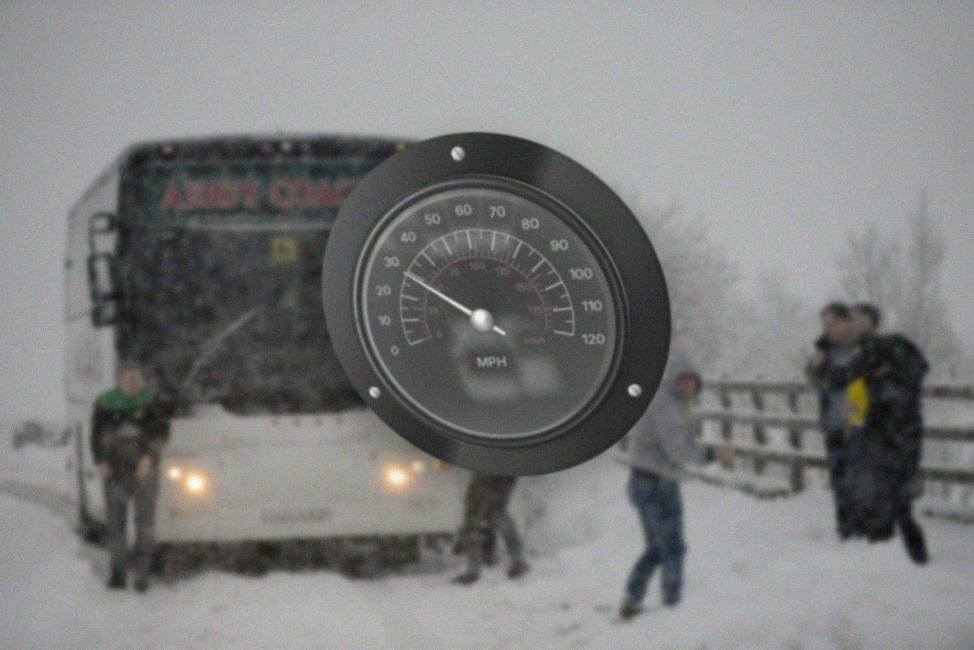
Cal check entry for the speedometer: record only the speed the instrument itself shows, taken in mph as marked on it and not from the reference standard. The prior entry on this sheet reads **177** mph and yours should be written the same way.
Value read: **30** mph
